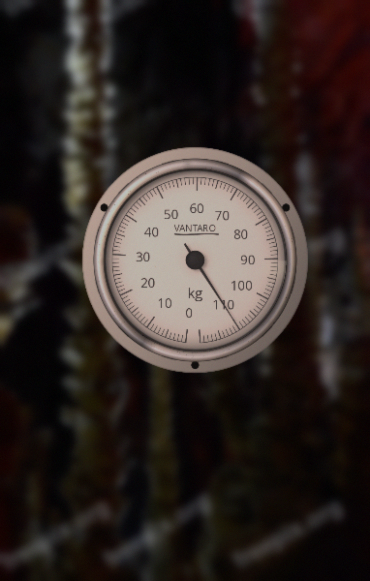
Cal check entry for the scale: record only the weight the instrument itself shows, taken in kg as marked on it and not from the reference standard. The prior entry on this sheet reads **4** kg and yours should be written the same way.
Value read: **110** kg
